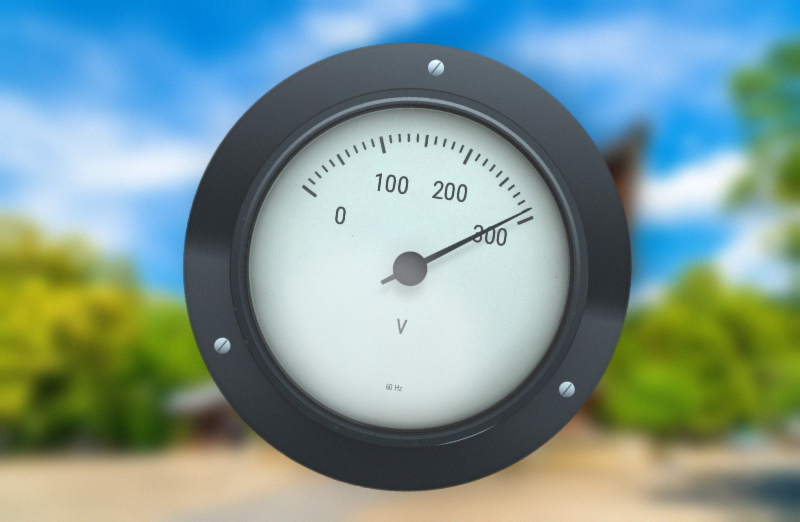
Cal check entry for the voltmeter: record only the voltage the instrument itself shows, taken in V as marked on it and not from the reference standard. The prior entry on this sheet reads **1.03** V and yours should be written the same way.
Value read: **290** V
